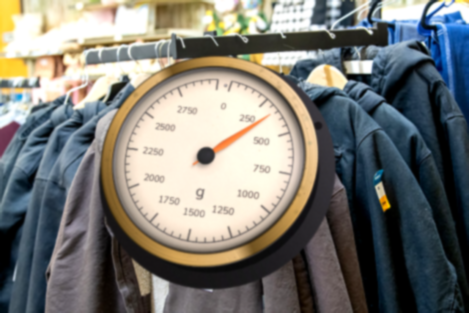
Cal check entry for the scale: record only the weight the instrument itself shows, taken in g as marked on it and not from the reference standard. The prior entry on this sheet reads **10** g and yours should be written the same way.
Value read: **350** g
